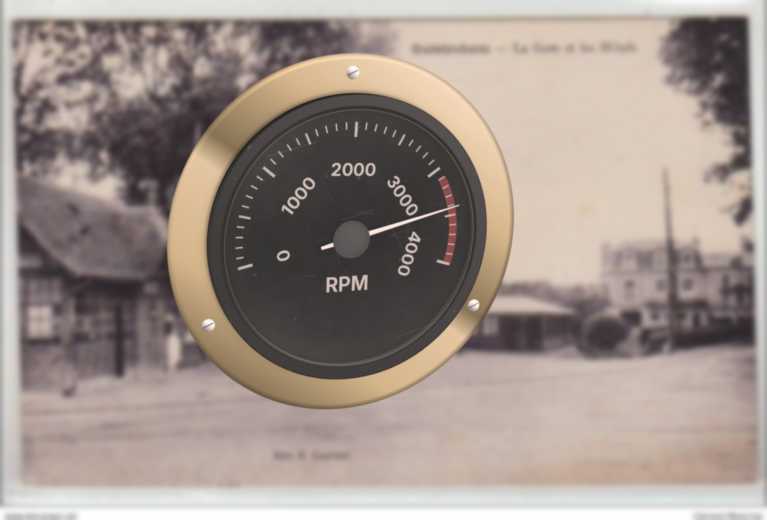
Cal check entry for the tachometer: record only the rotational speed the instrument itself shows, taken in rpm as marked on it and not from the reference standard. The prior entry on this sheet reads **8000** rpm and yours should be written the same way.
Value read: **3400** rpm
